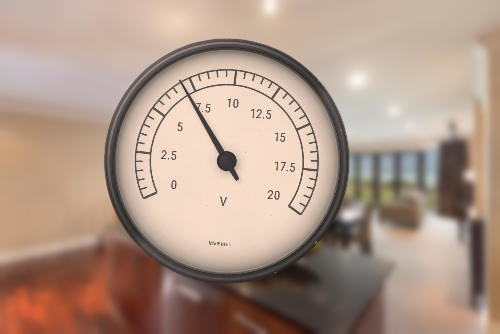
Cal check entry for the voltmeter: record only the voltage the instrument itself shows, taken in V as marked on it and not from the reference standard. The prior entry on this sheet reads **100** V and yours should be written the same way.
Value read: **7** V
